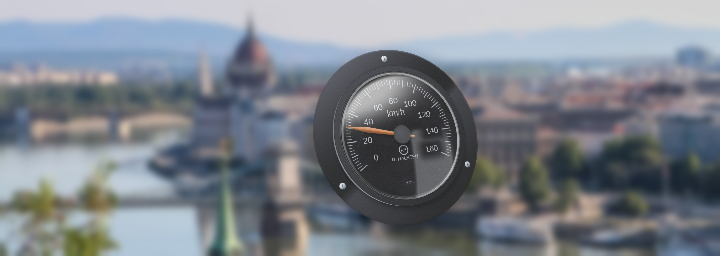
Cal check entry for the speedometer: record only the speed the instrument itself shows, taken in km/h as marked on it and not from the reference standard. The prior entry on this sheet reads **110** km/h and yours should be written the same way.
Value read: **30** km/h
